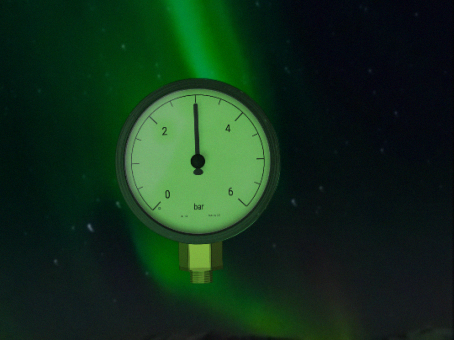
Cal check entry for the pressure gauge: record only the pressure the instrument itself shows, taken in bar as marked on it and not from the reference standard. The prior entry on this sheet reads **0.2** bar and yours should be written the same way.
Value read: **3** bar
